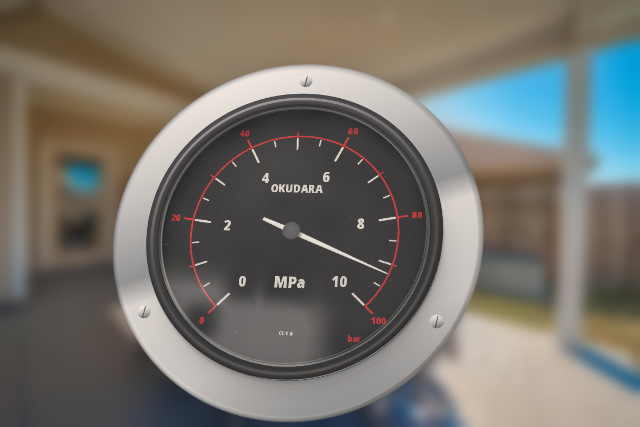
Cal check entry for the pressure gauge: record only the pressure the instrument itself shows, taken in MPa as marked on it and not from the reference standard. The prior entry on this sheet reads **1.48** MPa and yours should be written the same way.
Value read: **9.25** MPa
